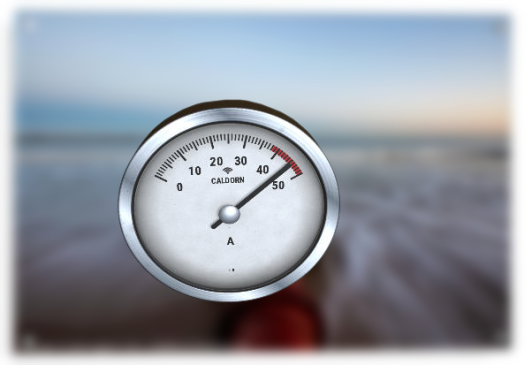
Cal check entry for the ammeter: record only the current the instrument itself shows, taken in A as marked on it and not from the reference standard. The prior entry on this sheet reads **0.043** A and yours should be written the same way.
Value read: **45** A
